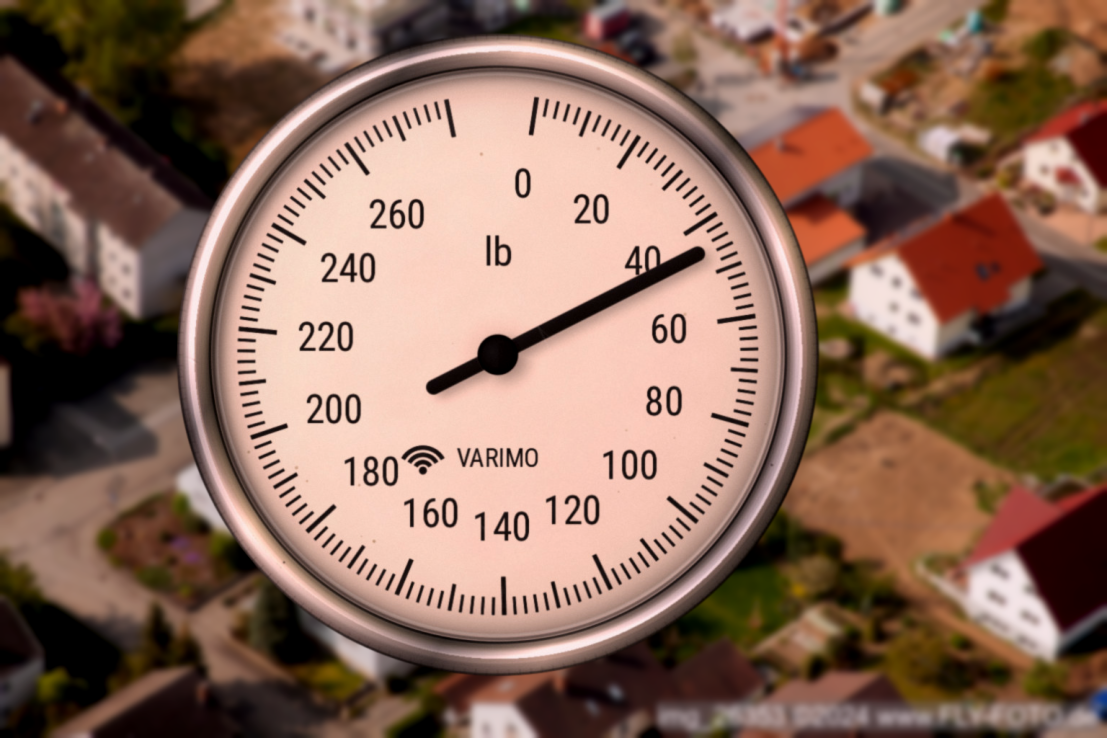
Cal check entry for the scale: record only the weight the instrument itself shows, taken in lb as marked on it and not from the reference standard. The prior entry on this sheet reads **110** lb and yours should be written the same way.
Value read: **45** lb
